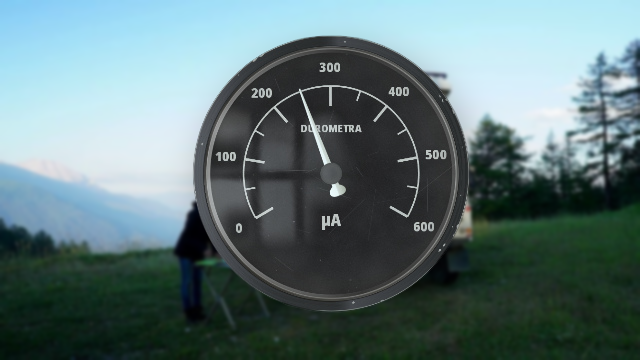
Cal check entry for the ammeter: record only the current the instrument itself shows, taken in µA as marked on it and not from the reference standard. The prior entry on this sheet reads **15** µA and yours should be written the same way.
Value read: **250** µA
